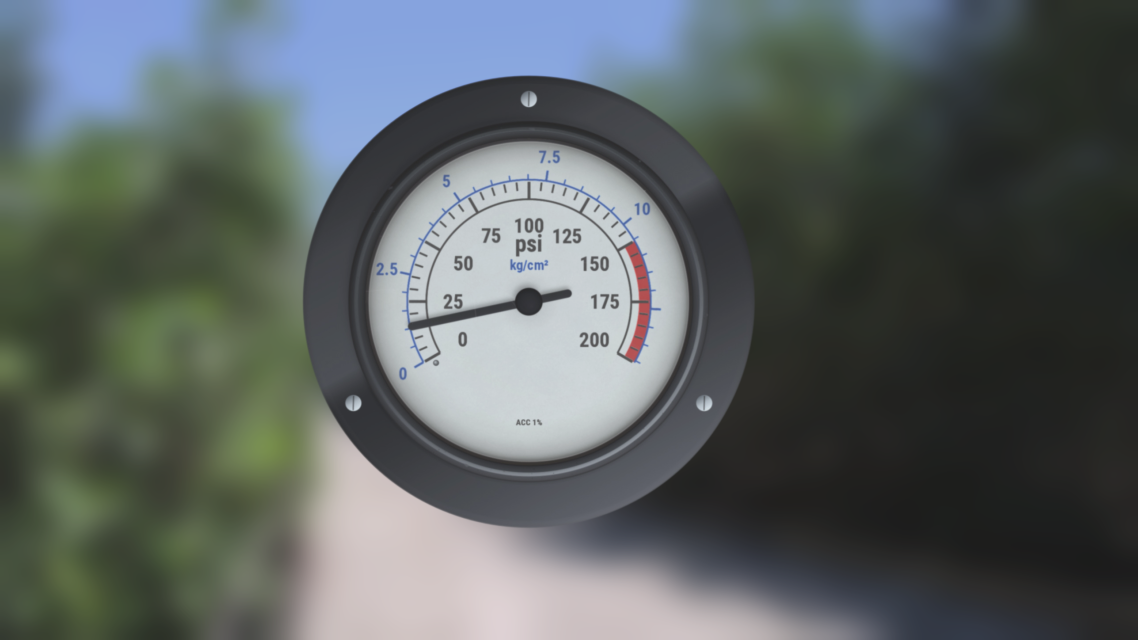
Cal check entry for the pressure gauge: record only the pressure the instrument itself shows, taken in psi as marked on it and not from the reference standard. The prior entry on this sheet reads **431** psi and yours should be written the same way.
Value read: **15** psi
